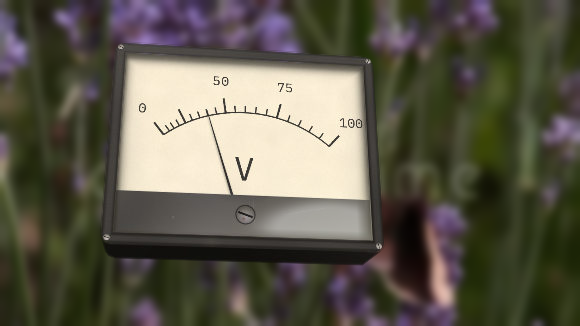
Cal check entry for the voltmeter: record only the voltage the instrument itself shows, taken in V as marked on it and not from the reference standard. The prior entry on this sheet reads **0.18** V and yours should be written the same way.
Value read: **40** V
